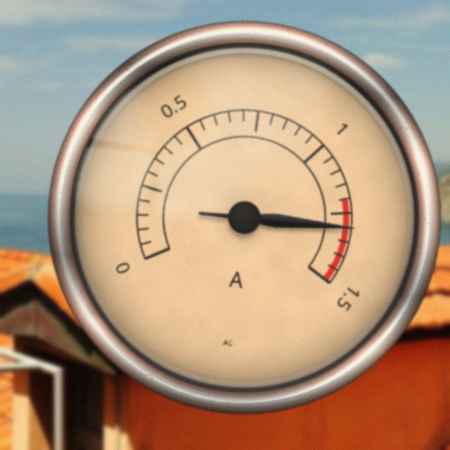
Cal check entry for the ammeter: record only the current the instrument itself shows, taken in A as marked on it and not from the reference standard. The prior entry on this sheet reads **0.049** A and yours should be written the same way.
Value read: **1.3** A
